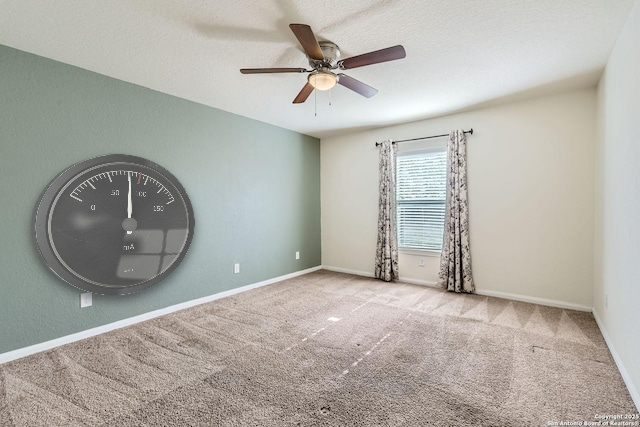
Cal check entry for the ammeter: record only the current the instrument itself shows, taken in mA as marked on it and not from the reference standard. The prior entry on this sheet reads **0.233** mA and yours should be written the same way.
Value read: **75** mA
